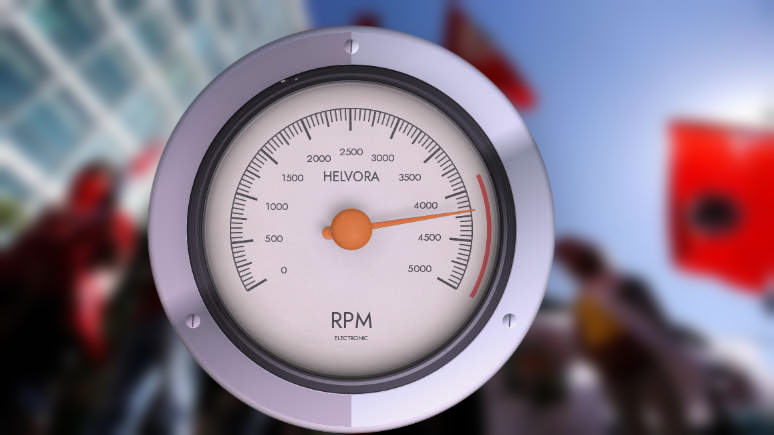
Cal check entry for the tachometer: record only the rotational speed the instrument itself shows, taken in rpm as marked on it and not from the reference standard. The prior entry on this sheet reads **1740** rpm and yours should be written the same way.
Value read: **4200** rpm
